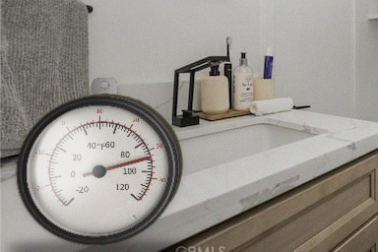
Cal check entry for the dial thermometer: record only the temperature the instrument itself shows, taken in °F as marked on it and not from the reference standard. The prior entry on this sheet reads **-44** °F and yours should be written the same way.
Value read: **90** °F
